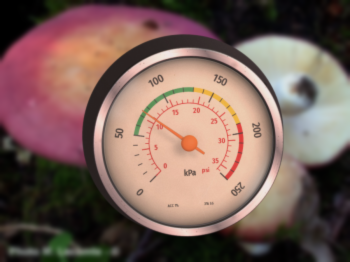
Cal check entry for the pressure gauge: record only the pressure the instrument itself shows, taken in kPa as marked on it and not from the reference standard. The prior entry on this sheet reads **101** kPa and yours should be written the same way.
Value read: **75** kPa
